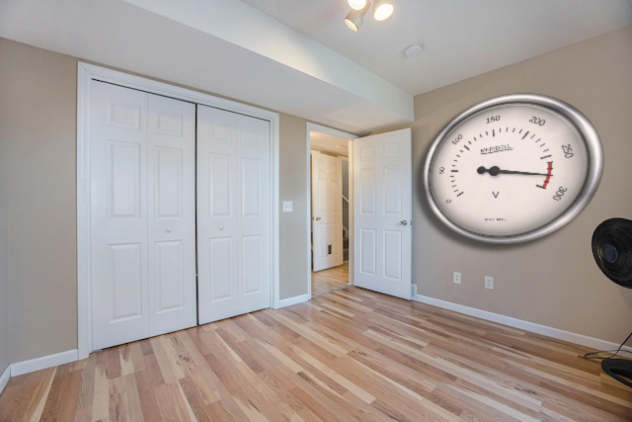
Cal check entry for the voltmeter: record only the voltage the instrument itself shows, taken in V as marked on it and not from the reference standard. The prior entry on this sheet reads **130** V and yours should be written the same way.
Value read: **280** V
